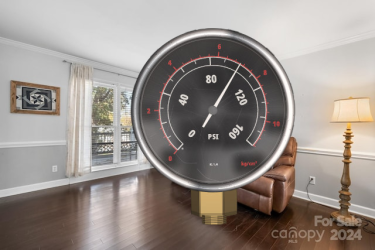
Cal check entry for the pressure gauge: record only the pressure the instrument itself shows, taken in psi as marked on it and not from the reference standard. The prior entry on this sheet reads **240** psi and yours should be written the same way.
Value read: **100** psi
